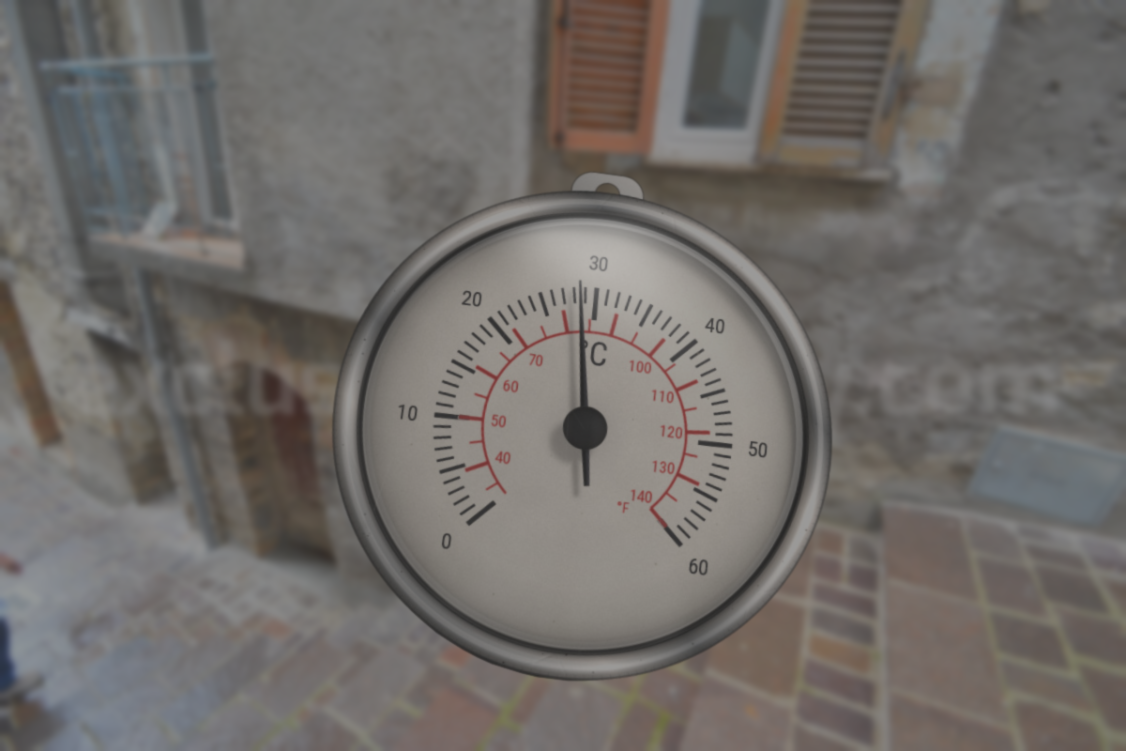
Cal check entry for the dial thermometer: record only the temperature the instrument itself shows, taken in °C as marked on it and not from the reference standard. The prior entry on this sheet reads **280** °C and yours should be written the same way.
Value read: **28.5** °C
